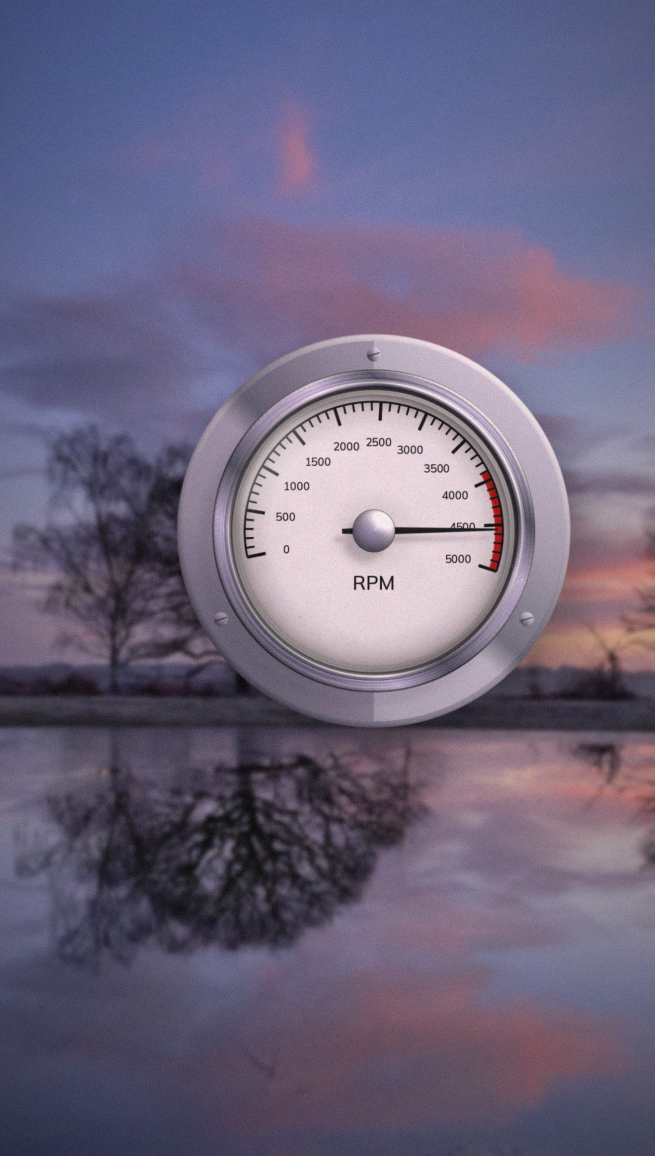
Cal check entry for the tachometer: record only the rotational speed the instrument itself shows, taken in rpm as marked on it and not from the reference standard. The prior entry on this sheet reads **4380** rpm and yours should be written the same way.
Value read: **4550** rpm
